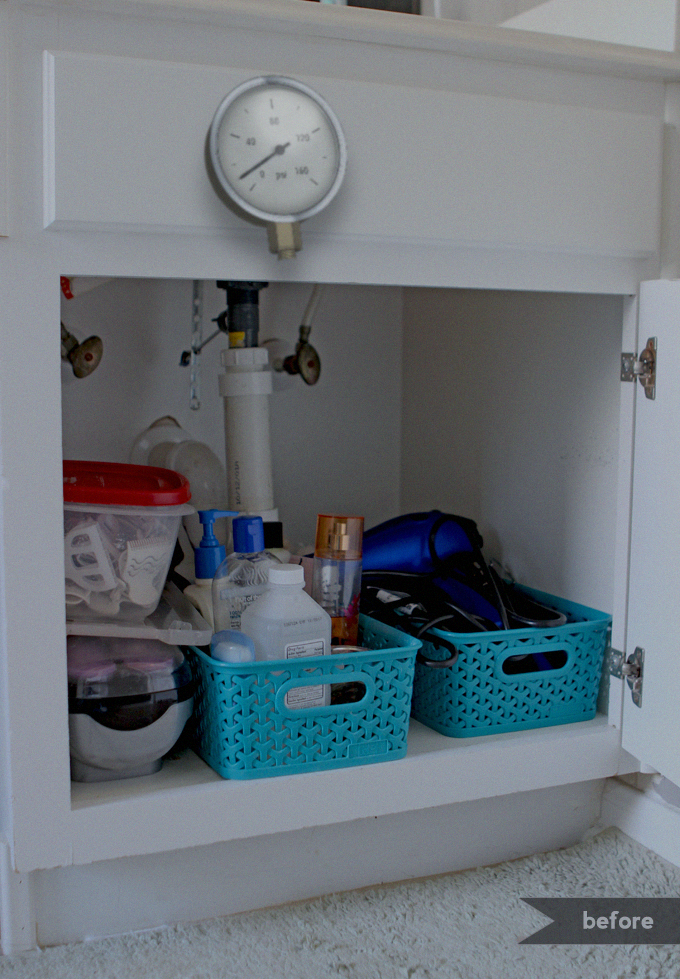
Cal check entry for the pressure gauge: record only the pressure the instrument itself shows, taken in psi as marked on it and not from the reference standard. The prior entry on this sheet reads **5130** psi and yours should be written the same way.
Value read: **10** psi
